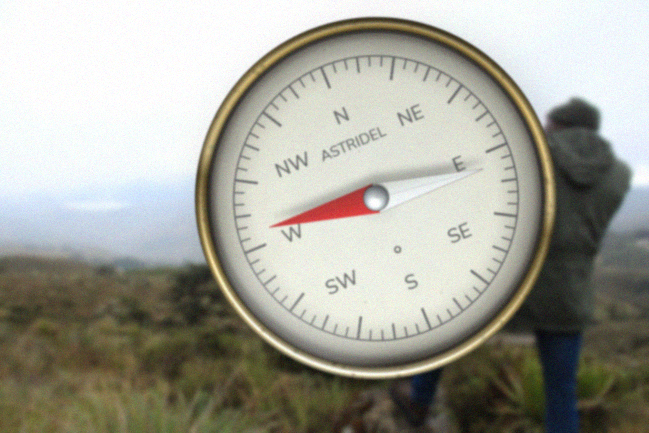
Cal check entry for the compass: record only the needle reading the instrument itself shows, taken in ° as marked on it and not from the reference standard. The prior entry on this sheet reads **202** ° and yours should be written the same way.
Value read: **277.5** °
